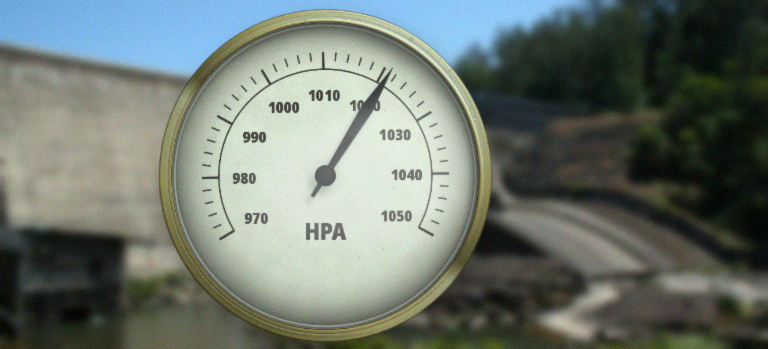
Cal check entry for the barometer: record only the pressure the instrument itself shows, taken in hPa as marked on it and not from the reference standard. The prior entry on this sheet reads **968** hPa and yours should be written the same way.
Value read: **1021** hPa
